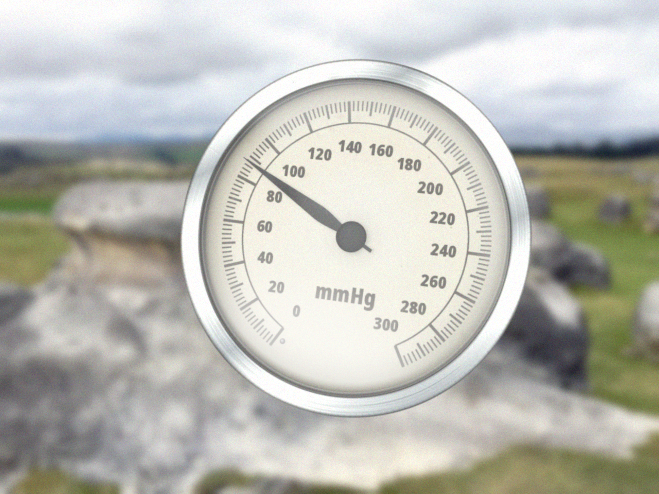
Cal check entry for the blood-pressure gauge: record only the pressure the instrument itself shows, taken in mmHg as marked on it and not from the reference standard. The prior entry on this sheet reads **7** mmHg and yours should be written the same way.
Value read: **88** mmHg
